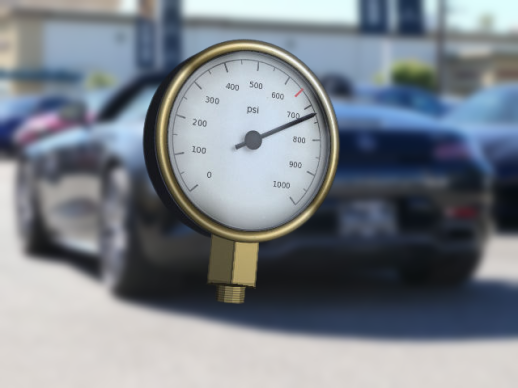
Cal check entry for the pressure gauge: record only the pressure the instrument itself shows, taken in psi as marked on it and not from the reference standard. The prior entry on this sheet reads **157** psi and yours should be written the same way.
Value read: **725** psi
